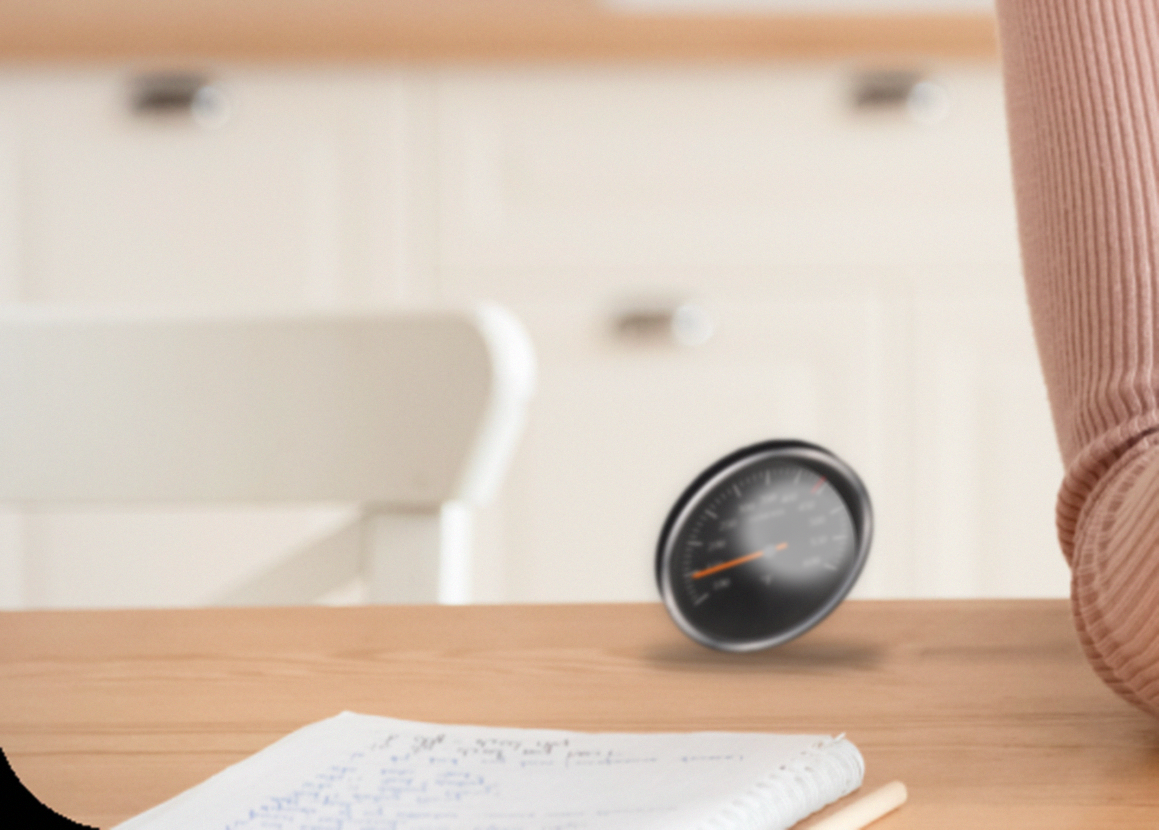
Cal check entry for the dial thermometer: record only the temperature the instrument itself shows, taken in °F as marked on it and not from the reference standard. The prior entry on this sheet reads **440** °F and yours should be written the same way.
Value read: **150** °F
